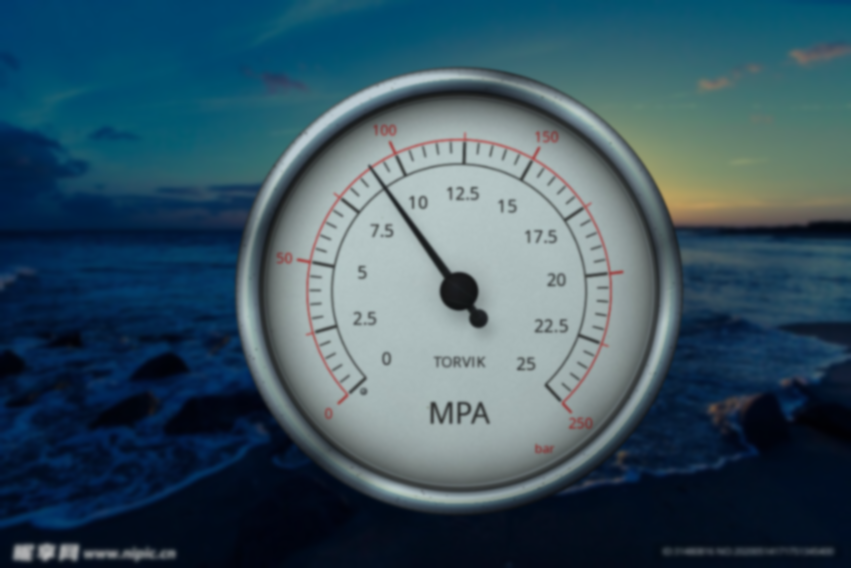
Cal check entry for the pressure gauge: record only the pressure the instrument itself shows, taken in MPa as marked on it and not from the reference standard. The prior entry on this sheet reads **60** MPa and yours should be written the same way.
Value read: **9** MPa
